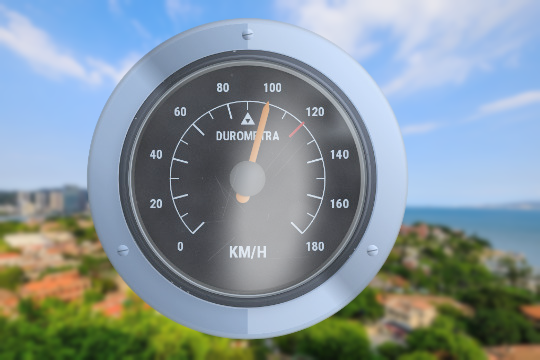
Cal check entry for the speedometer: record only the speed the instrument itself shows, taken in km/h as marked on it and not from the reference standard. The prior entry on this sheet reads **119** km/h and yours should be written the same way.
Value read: **100** km/h
